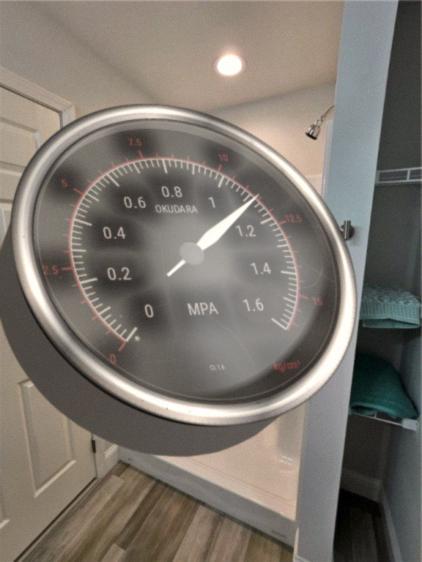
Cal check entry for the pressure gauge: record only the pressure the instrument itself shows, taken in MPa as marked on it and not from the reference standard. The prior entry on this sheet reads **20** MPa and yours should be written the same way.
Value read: **1.12** MPa
